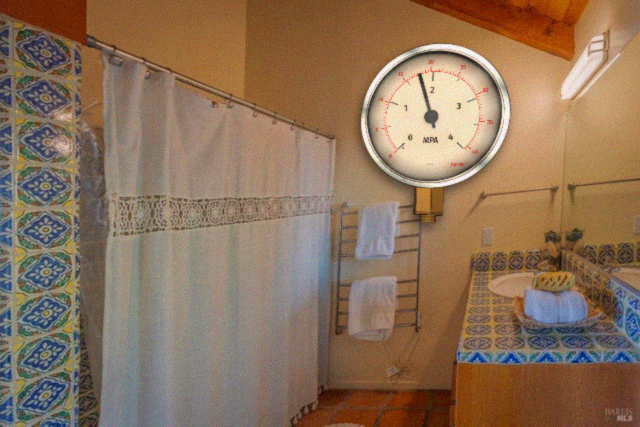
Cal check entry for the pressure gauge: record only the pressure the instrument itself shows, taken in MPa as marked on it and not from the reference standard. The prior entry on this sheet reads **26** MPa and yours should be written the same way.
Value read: **1.75** MPa
